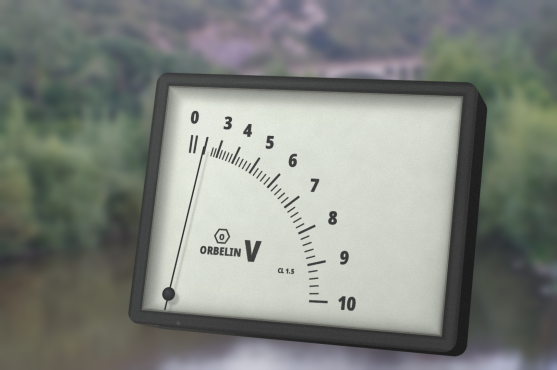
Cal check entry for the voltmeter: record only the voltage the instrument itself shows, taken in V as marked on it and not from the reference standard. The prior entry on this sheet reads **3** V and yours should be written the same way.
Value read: **2** V
